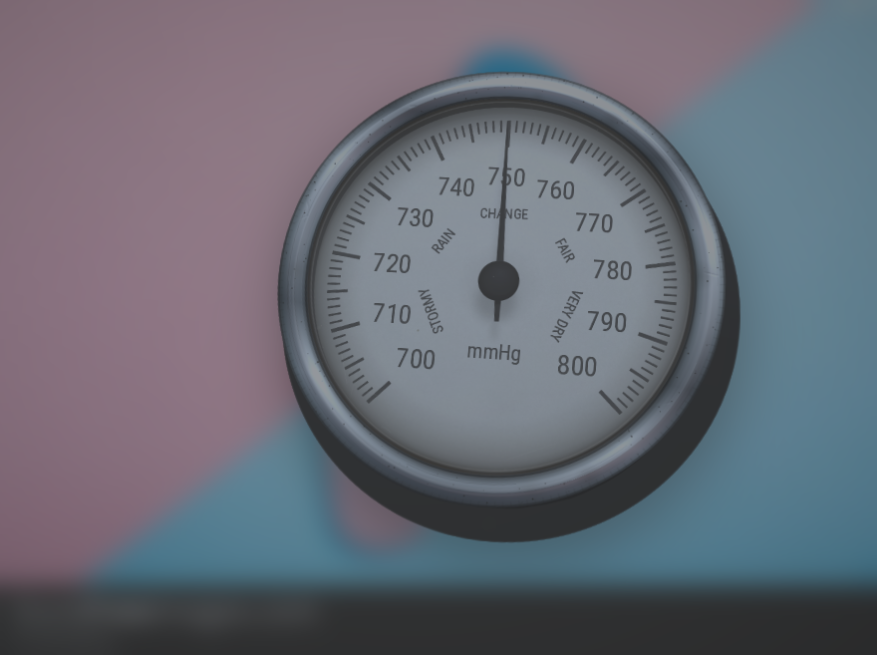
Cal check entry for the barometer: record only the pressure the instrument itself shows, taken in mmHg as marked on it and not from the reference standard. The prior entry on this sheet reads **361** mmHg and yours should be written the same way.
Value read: **750** mmHg
